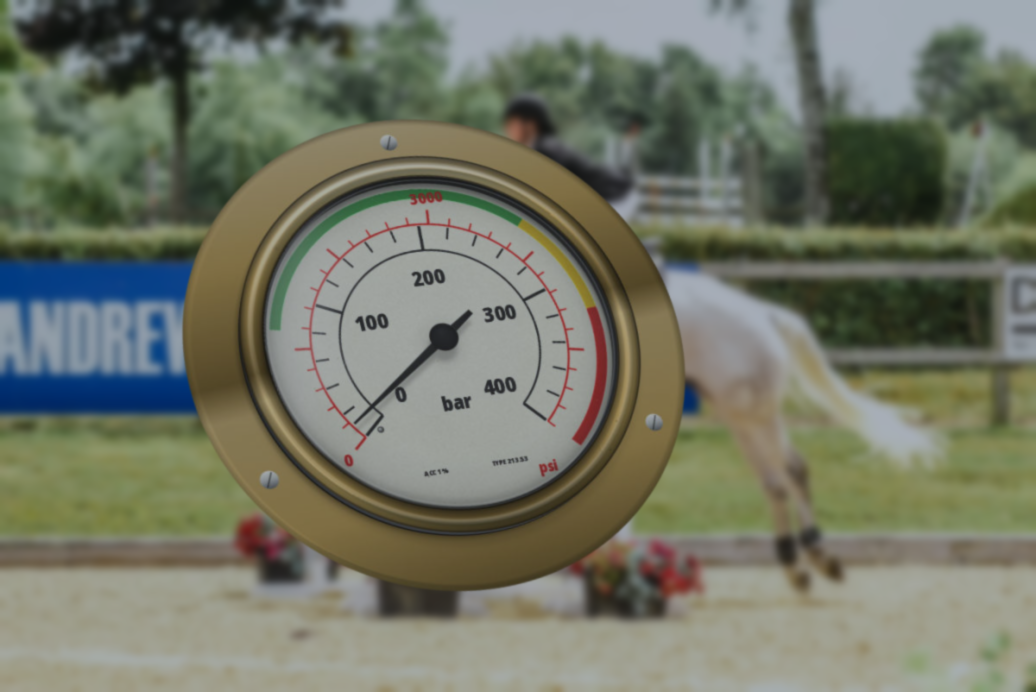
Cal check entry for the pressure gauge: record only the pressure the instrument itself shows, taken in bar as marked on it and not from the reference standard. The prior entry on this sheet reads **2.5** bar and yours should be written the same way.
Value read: **10** bar
